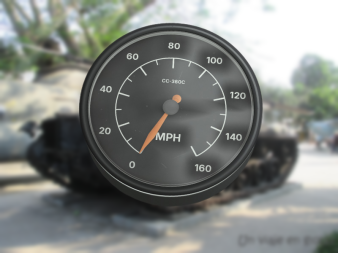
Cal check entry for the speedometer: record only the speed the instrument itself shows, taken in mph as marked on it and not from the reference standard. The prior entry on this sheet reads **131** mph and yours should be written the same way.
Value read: **0** mph
